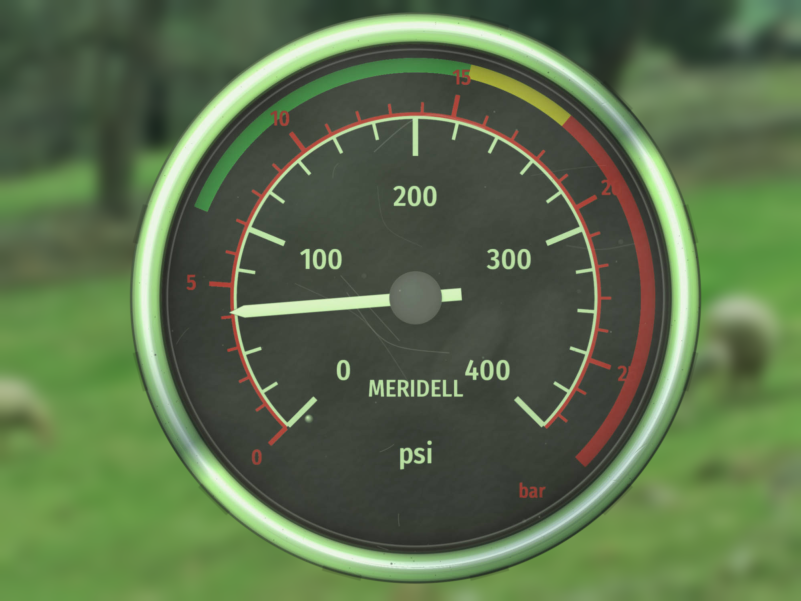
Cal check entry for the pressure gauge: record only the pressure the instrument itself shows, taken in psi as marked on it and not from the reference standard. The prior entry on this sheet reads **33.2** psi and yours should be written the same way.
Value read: **60** psi
